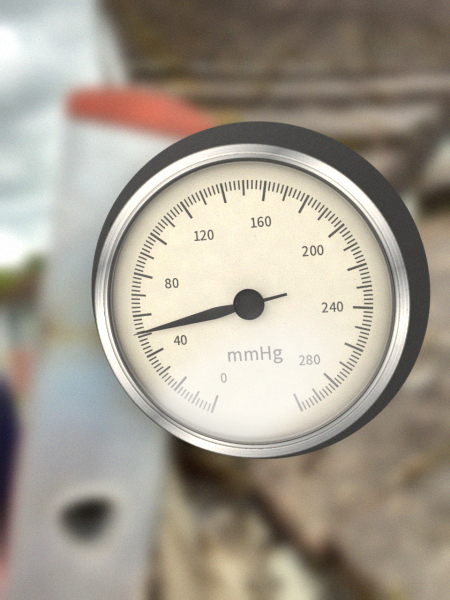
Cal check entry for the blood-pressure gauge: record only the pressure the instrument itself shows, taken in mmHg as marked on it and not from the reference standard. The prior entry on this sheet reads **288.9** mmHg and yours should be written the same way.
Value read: **52** mmHg
